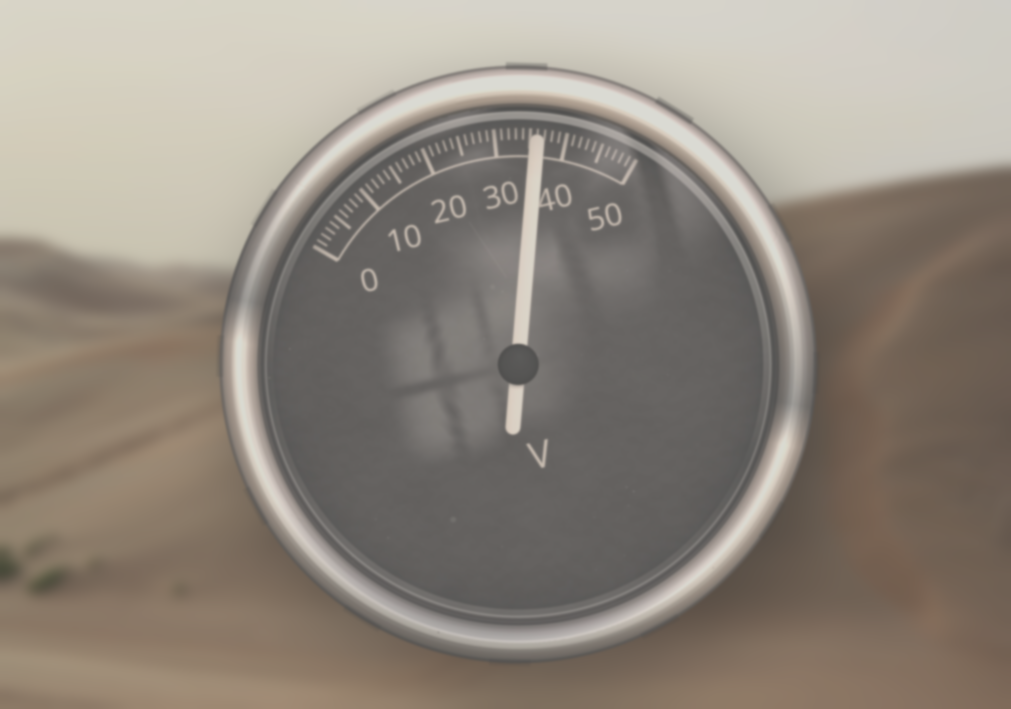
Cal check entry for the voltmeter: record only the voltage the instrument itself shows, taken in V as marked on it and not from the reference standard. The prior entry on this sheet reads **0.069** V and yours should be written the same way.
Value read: **36** V
